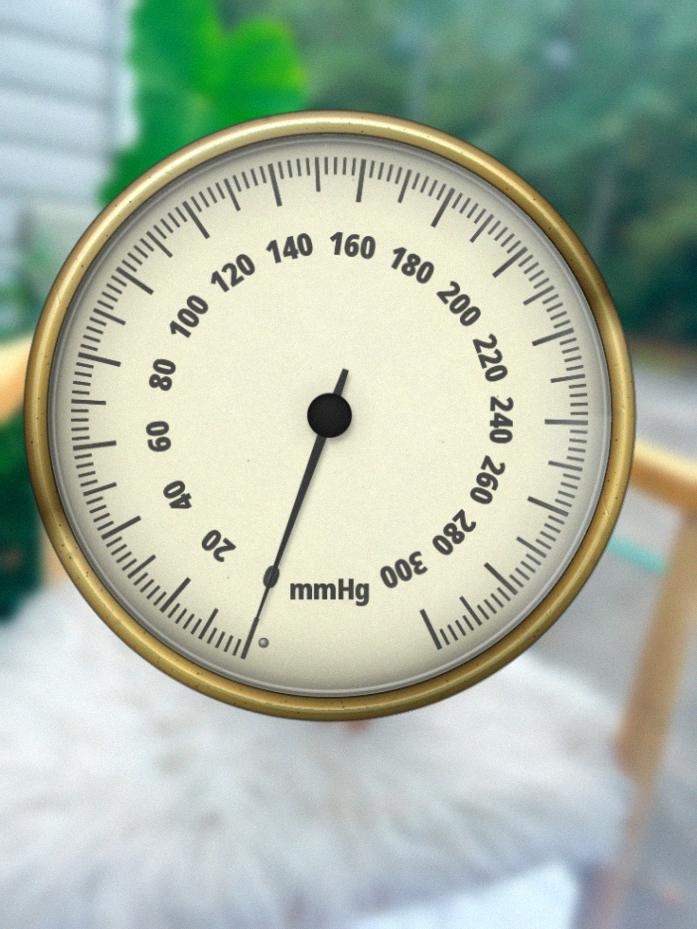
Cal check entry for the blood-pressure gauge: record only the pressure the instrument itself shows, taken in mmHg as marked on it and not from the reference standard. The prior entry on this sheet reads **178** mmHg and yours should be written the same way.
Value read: **0** mmHg
